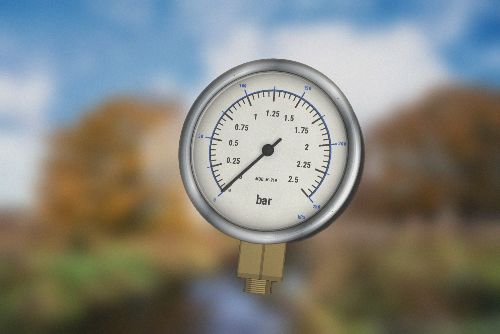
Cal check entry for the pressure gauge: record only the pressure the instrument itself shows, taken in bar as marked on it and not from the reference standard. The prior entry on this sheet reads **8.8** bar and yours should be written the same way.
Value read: **0** bar
